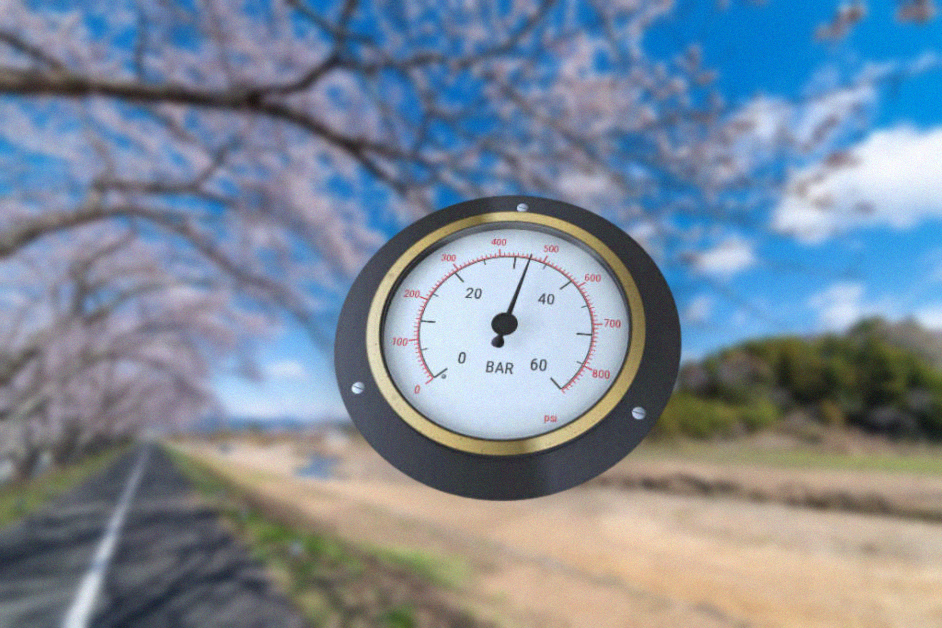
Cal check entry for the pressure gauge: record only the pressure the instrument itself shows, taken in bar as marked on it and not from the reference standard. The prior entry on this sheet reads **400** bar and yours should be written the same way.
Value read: **32.5** bar
